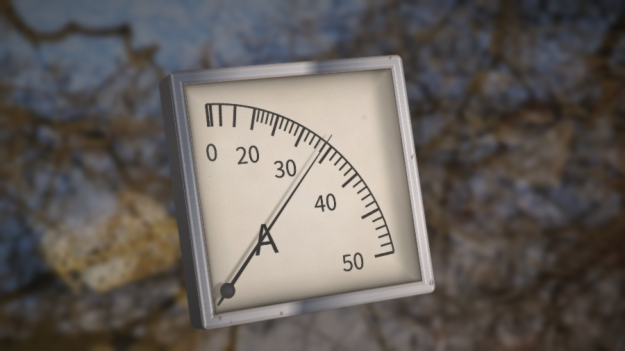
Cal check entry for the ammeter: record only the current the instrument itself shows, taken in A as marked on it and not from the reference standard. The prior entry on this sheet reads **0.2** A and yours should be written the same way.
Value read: **34** A
